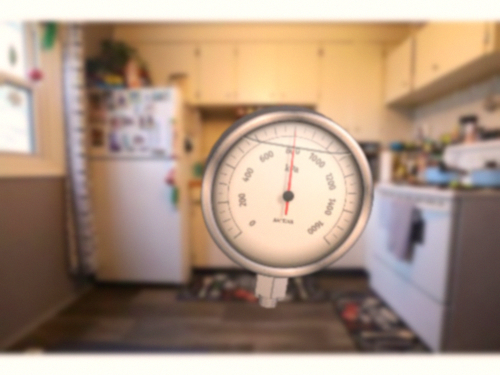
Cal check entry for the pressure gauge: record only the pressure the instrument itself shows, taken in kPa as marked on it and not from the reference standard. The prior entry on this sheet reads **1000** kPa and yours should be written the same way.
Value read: **800** kPa
